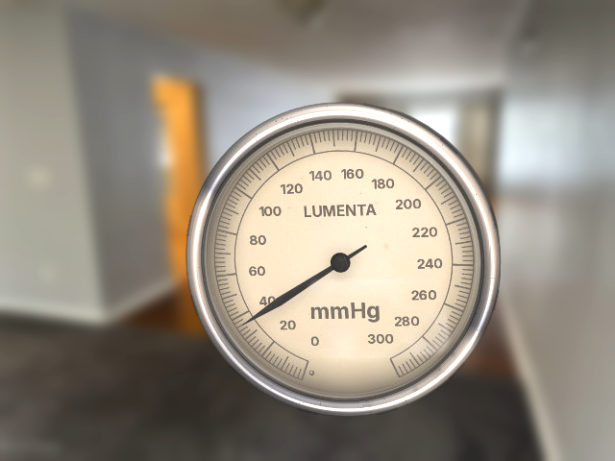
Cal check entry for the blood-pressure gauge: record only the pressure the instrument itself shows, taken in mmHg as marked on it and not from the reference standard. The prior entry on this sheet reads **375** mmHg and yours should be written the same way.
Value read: **36** mmHg
